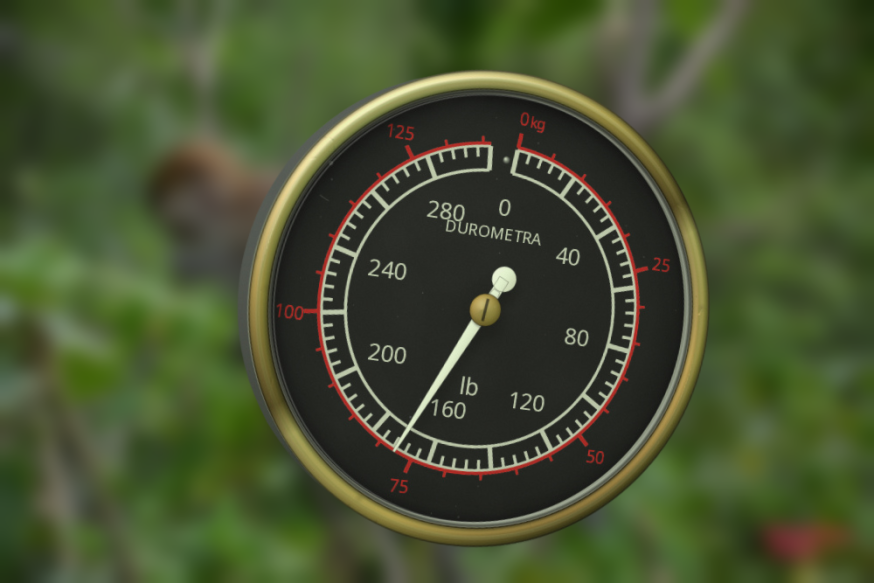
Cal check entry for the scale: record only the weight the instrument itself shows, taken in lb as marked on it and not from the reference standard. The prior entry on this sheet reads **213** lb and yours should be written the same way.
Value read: **172** lb
